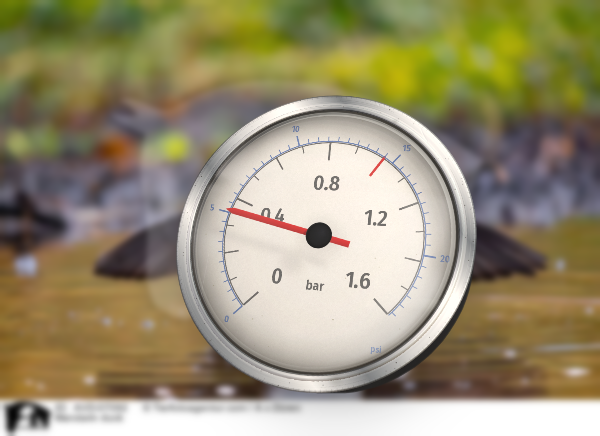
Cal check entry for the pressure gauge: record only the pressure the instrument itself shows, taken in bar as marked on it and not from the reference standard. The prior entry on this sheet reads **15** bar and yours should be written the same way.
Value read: **0.35** bar
